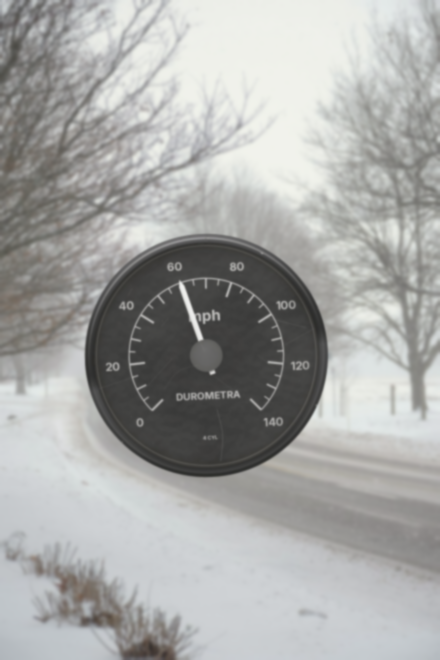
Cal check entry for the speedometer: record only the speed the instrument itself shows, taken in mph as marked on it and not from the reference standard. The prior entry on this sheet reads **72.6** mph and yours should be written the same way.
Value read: **60** mph
